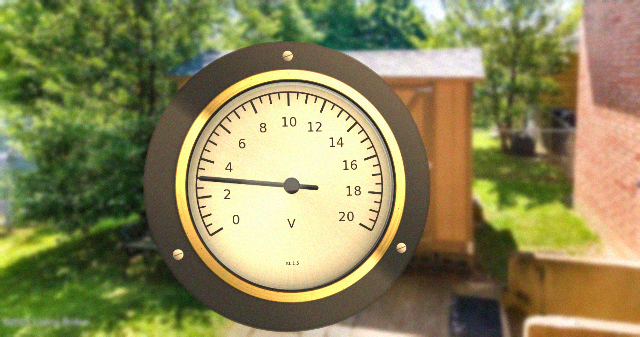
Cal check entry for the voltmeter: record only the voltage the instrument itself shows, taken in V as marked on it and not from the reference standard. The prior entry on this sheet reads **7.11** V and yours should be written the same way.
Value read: **3** V
